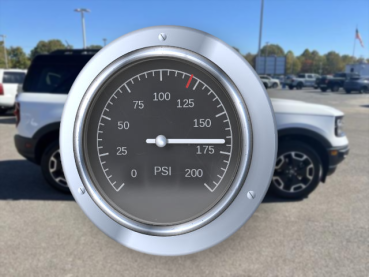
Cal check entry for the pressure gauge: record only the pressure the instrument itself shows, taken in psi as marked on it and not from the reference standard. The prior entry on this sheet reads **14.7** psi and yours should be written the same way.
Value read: **167.5** psi
